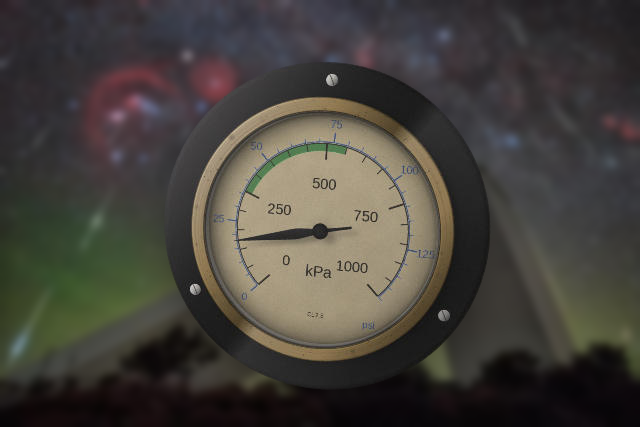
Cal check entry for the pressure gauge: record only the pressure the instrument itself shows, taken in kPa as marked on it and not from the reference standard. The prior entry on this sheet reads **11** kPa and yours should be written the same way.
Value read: **125** kPa
